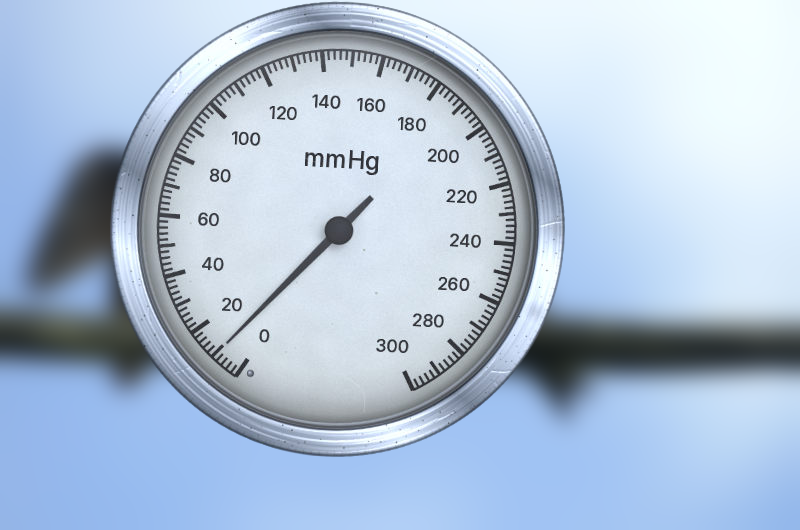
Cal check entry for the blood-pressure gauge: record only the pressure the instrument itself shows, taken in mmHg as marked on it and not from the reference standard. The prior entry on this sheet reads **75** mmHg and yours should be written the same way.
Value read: **10** mmHg
